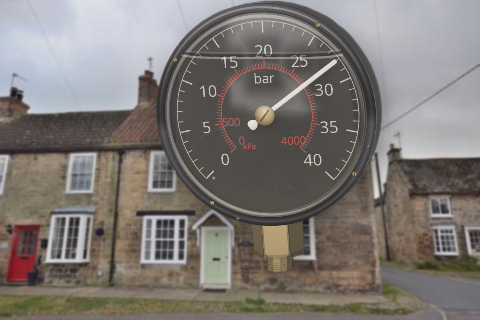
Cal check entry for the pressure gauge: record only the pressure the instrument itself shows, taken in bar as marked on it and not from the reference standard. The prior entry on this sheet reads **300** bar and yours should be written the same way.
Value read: **28** bar
